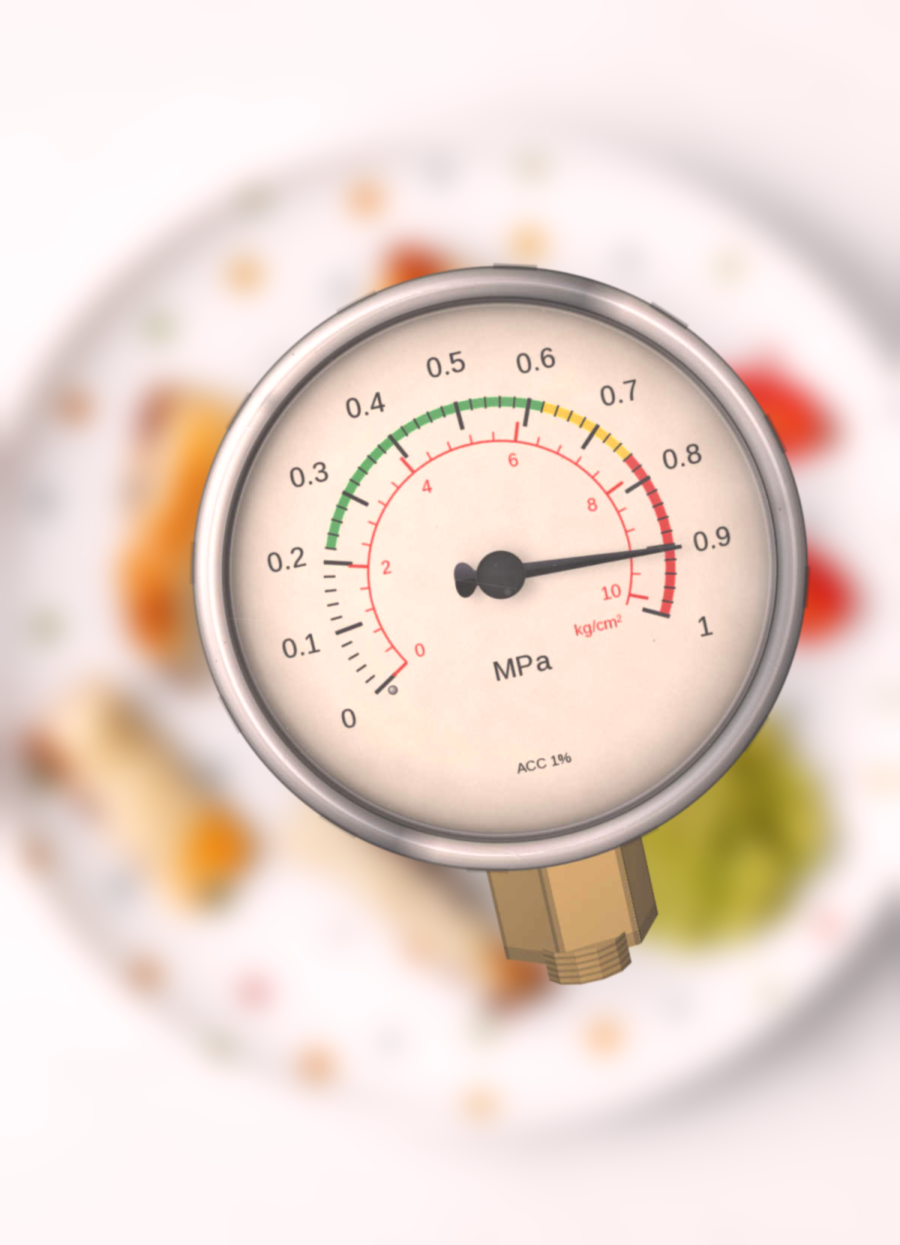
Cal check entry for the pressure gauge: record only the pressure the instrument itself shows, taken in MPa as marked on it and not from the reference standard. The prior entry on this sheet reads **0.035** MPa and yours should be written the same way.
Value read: **0.9** MPa
